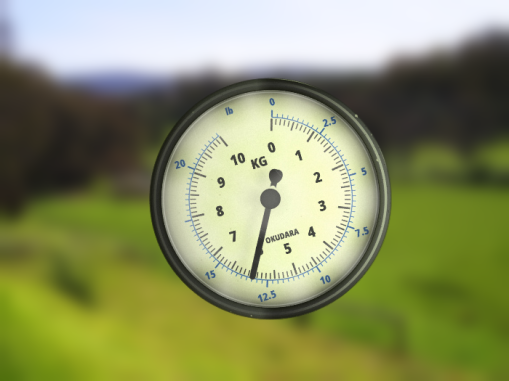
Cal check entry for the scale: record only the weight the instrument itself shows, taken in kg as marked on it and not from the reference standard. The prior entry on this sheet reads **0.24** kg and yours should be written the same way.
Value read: **6** kg
